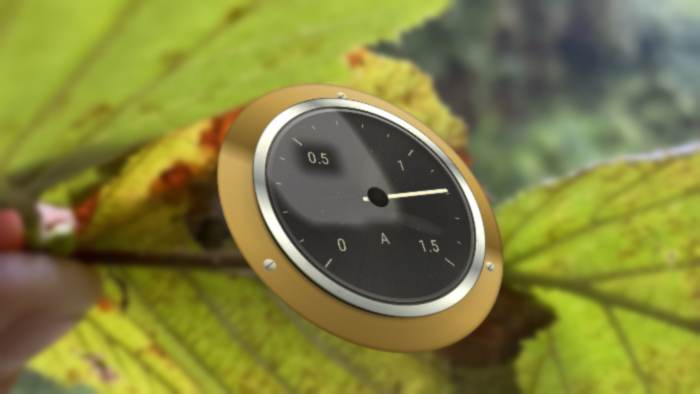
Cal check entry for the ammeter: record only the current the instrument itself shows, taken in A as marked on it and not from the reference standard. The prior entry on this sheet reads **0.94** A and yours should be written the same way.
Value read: **1.2** A
